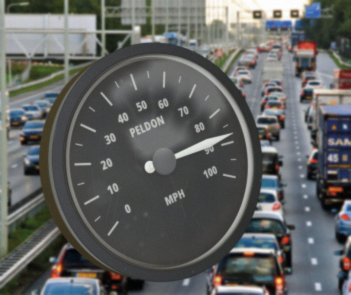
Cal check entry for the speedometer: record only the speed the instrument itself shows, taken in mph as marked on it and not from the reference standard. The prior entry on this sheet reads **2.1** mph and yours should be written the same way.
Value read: **87.5** mph
